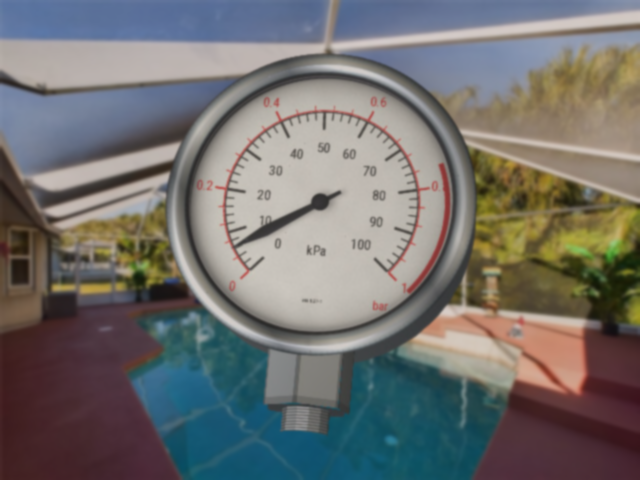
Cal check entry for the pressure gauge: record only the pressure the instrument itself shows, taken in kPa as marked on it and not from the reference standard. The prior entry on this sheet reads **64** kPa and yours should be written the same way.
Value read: **6** kPa
